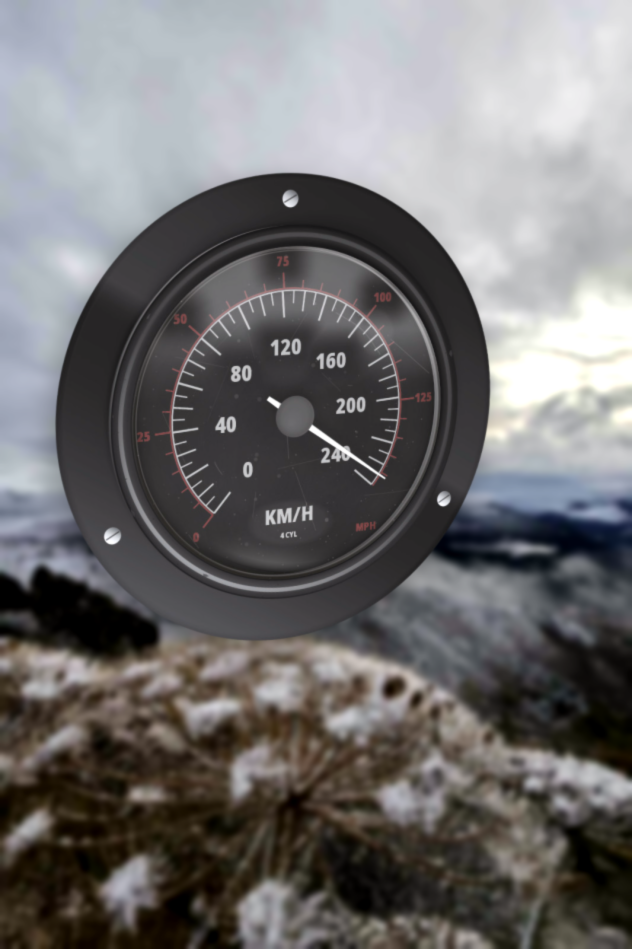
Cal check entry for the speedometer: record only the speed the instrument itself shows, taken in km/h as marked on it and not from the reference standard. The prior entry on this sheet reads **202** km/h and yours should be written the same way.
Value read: **235** km/h
